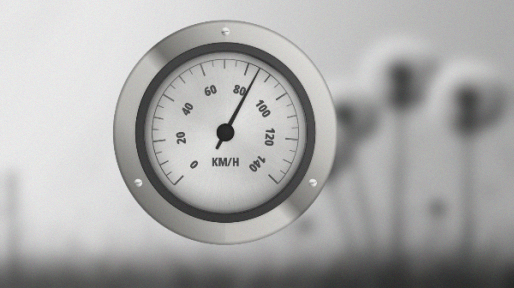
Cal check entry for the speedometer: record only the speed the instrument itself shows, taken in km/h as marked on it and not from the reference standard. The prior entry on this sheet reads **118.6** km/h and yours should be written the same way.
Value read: **85** km/h
